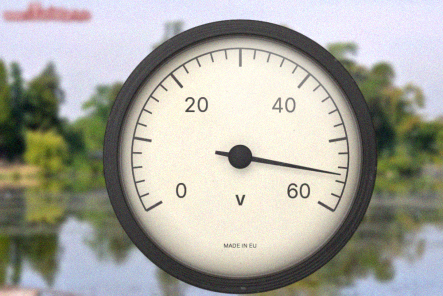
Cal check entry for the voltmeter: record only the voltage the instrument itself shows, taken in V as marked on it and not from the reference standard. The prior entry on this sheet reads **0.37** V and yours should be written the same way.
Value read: **55** V
